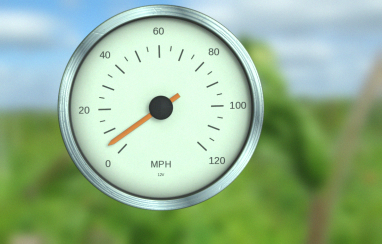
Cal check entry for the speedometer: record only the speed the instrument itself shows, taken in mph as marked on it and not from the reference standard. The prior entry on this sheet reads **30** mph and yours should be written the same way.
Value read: **5** mph
